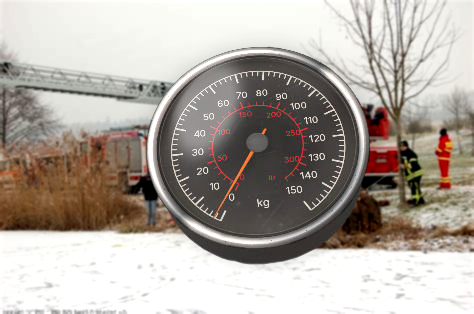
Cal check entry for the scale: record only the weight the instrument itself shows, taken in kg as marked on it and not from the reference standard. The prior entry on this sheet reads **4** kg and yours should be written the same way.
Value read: **2** kg
